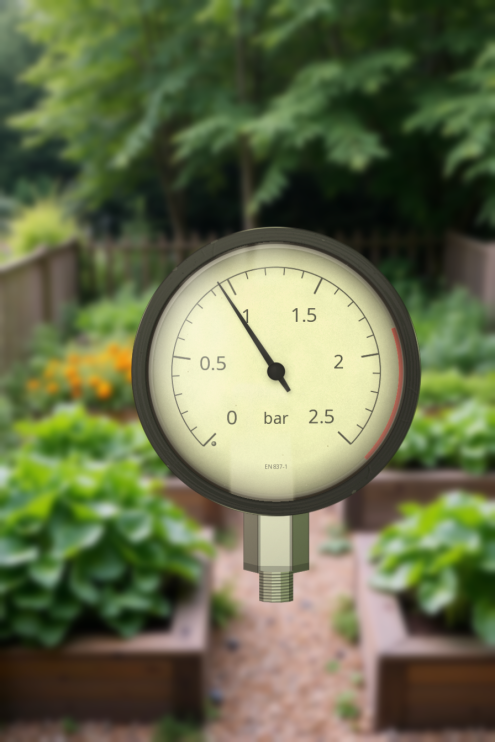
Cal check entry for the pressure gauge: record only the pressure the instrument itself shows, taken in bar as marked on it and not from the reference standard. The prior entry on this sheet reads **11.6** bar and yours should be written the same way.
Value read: **0.95** bar
